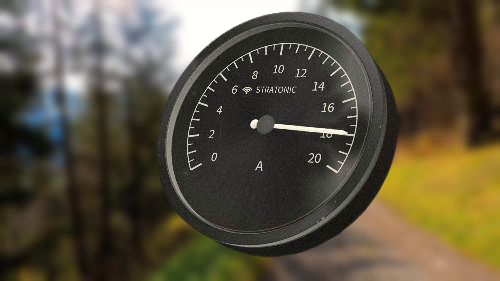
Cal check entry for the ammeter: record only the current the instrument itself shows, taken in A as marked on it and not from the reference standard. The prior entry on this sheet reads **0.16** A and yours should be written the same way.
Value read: **18** A
